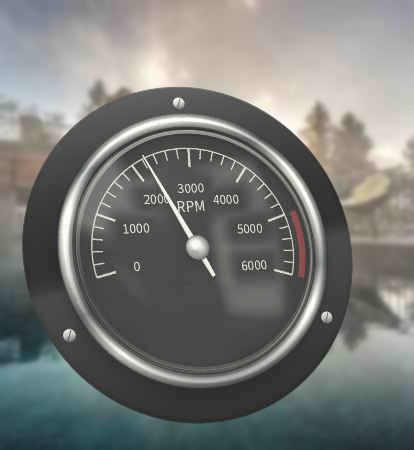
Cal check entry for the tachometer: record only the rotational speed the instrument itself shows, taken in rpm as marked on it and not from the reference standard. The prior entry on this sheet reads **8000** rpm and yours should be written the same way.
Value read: **2200** rpm
